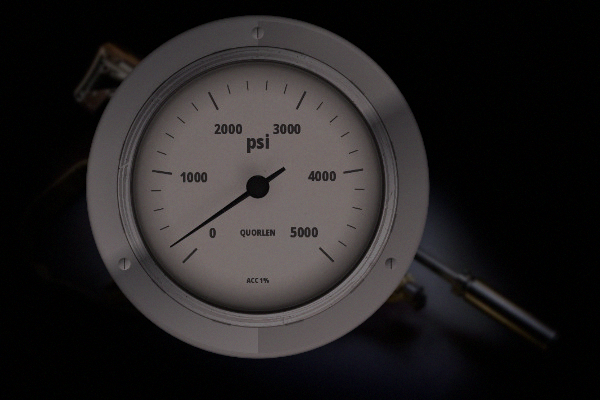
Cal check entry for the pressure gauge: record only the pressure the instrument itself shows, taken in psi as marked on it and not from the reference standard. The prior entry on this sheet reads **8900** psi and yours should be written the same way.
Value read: **200** psi
